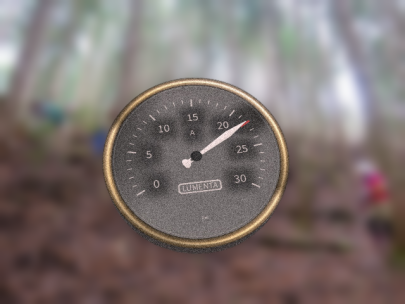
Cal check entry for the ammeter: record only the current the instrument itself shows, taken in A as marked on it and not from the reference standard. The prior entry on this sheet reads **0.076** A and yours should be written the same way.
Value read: **22** A
